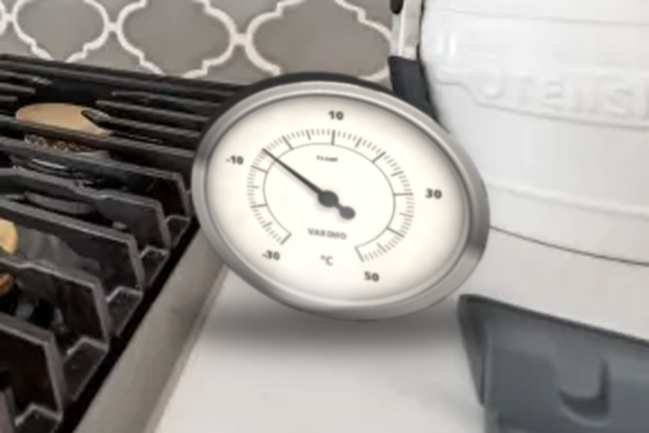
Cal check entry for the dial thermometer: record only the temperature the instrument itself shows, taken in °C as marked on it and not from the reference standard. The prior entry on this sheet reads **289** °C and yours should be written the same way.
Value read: **-5** °C
